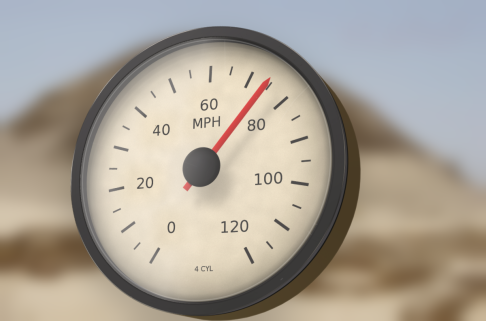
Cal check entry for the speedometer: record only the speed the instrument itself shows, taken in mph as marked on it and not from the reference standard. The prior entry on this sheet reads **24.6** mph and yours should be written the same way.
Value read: **75** mph
